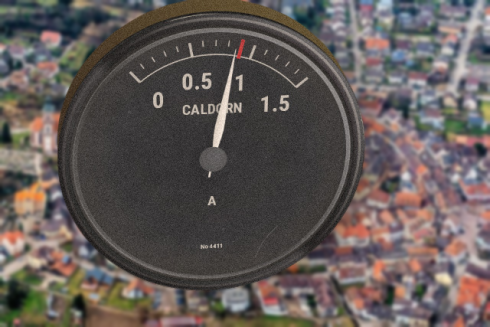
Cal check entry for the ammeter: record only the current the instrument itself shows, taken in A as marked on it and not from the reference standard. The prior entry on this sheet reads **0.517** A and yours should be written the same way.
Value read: **0.85** A
